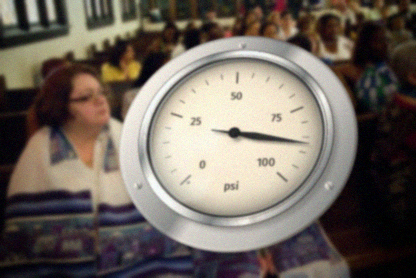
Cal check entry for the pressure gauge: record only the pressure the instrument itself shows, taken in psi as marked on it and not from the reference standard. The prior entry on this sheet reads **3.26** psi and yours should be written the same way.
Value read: **87.5** psi
